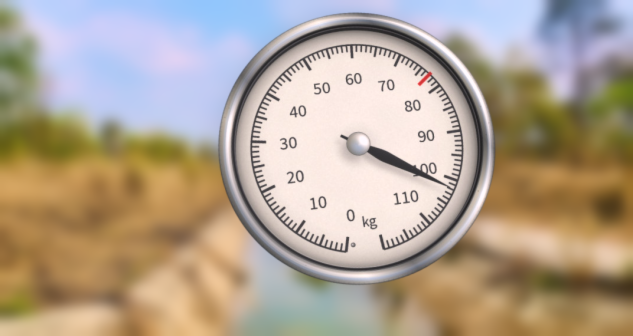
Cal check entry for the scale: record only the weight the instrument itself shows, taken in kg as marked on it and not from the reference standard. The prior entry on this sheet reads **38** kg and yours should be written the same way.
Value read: **102** kg
